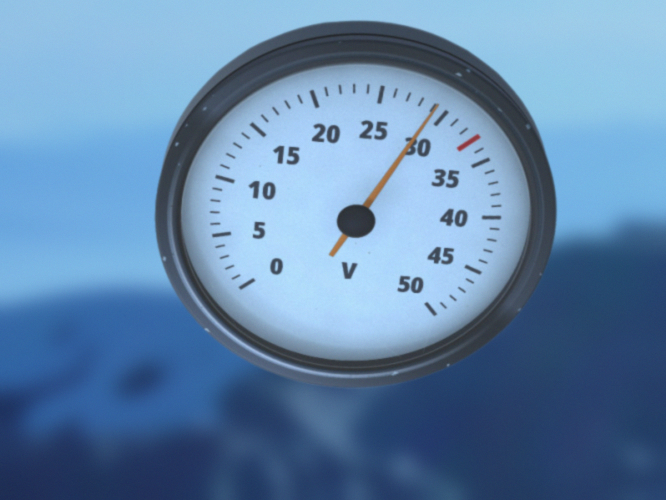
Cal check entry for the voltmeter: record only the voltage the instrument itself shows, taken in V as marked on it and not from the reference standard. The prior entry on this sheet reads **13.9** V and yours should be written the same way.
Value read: **29** V
